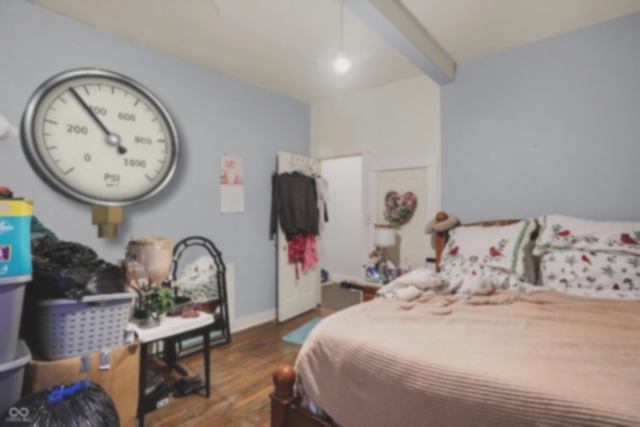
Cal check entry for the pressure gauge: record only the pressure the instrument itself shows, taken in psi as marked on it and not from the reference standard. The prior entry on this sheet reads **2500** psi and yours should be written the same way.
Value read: **350** psi
